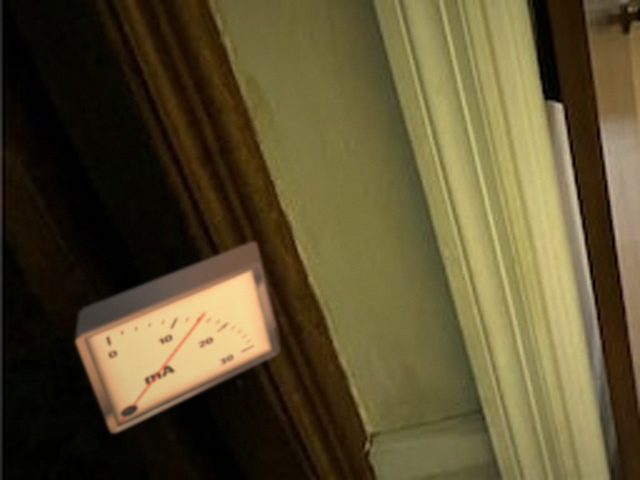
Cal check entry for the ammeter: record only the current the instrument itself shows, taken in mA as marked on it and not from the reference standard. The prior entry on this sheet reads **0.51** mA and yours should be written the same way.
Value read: **14** mA
